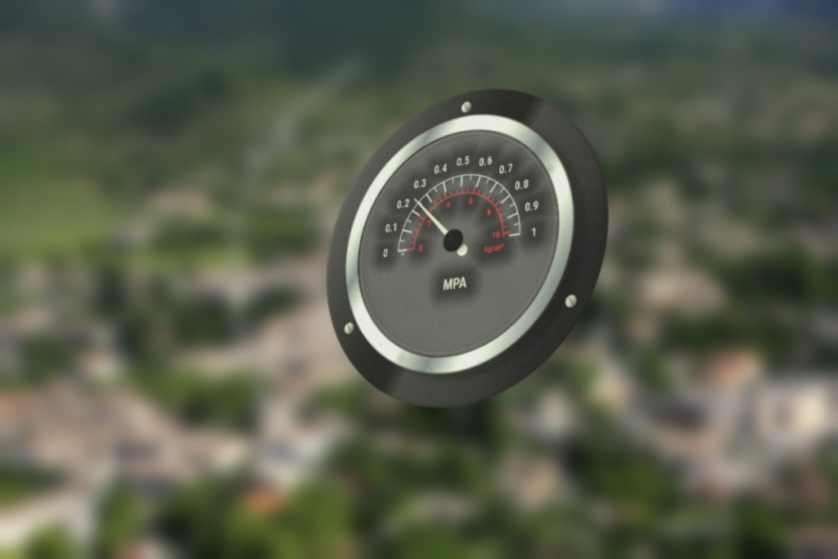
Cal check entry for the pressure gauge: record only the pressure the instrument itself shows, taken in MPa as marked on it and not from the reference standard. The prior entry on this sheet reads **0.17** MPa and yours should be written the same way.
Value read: **0.25** MPa
